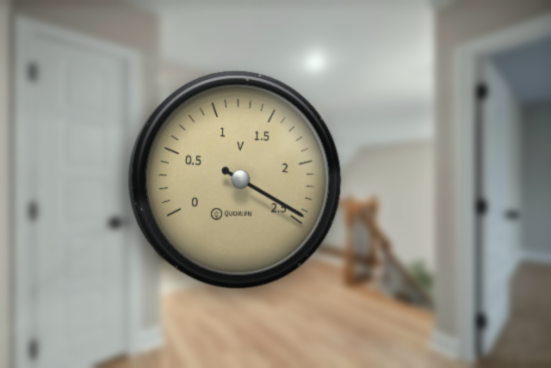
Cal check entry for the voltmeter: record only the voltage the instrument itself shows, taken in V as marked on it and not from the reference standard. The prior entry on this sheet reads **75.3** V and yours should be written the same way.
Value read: **2.45** V
